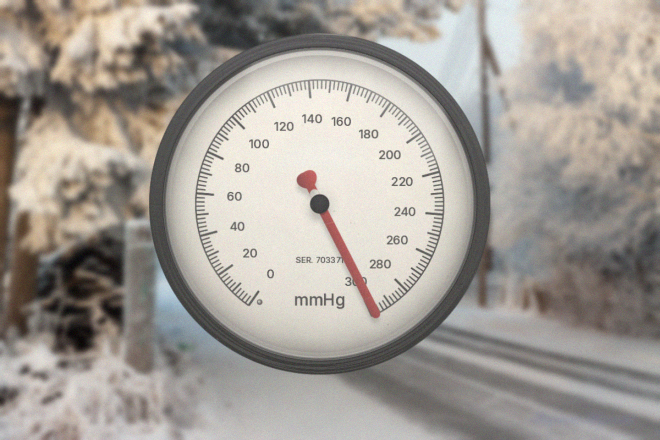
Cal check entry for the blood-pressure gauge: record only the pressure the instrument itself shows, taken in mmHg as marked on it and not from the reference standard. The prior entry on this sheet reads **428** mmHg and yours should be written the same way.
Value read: **298** mmHg
